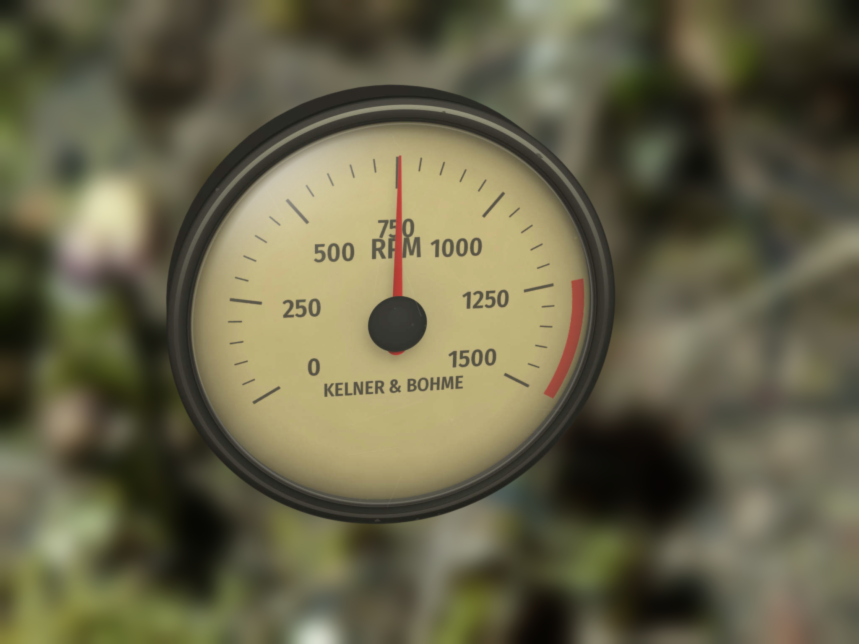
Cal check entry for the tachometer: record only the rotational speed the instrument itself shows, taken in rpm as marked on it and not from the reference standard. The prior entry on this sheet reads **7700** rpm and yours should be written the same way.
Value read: **750** rpm
